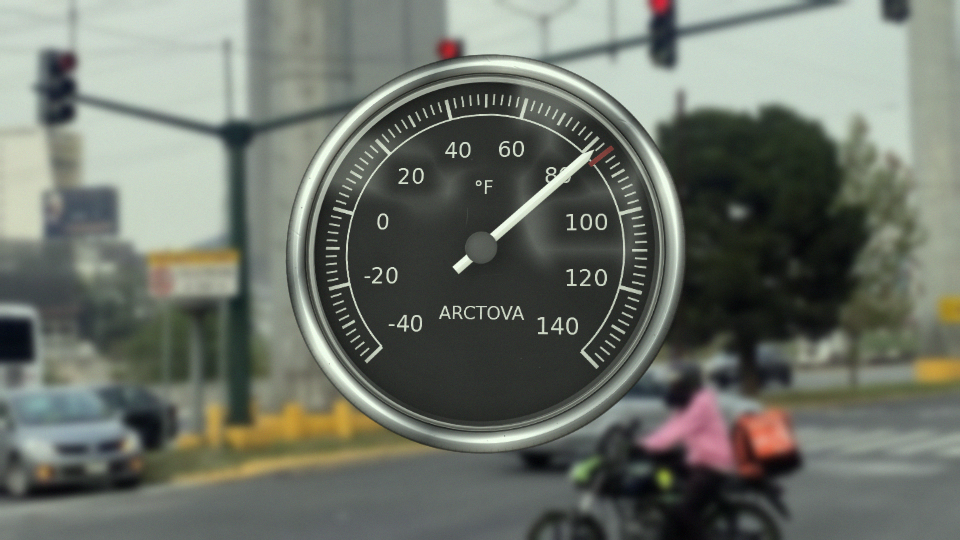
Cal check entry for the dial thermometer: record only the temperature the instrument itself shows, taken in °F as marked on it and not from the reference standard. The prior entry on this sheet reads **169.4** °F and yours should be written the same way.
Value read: **82** °F
